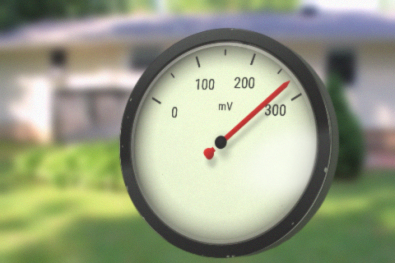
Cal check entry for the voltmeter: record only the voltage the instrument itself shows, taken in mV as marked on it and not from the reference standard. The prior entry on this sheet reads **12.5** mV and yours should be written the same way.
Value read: **275** mV
